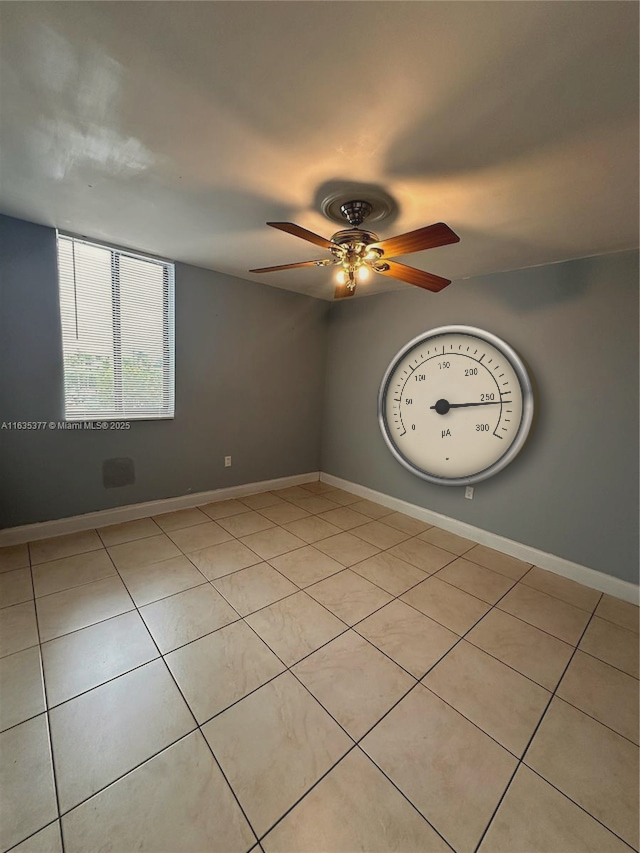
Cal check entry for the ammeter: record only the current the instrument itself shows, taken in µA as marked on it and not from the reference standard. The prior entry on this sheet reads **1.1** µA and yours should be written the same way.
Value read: **260** µA
